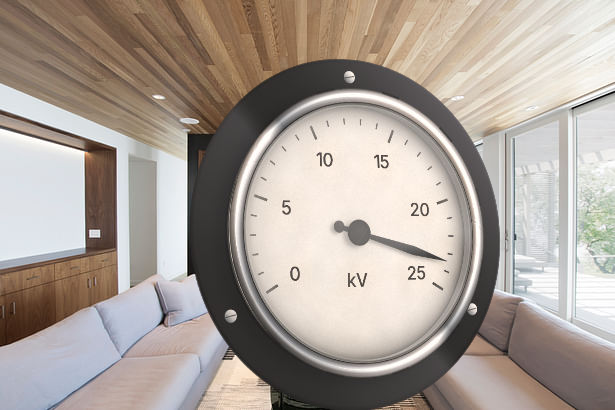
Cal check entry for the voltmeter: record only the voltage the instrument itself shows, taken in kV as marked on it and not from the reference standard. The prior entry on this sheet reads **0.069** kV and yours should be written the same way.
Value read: **23.5** kV
